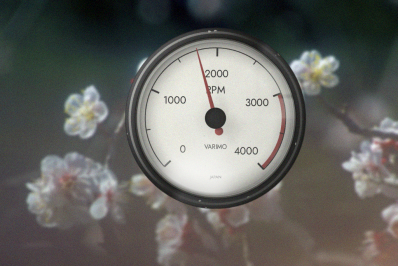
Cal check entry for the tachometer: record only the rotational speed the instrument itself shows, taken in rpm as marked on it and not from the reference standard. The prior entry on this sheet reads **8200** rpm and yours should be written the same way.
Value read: **1750** rpm
